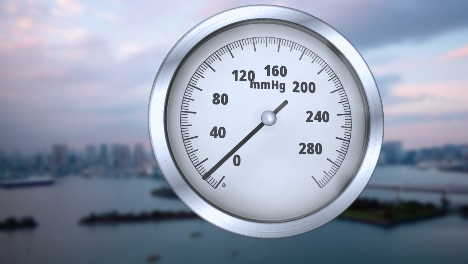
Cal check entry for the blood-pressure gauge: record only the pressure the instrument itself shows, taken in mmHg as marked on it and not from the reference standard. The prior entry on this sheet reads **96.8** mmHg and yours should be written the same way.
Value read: **10** mmHg
